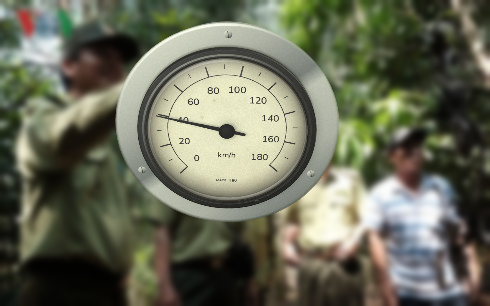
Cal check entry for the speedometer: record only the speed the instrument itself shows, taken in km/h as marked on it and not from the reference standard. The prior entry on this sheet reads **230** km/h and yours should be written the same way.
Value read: **40** km/h
